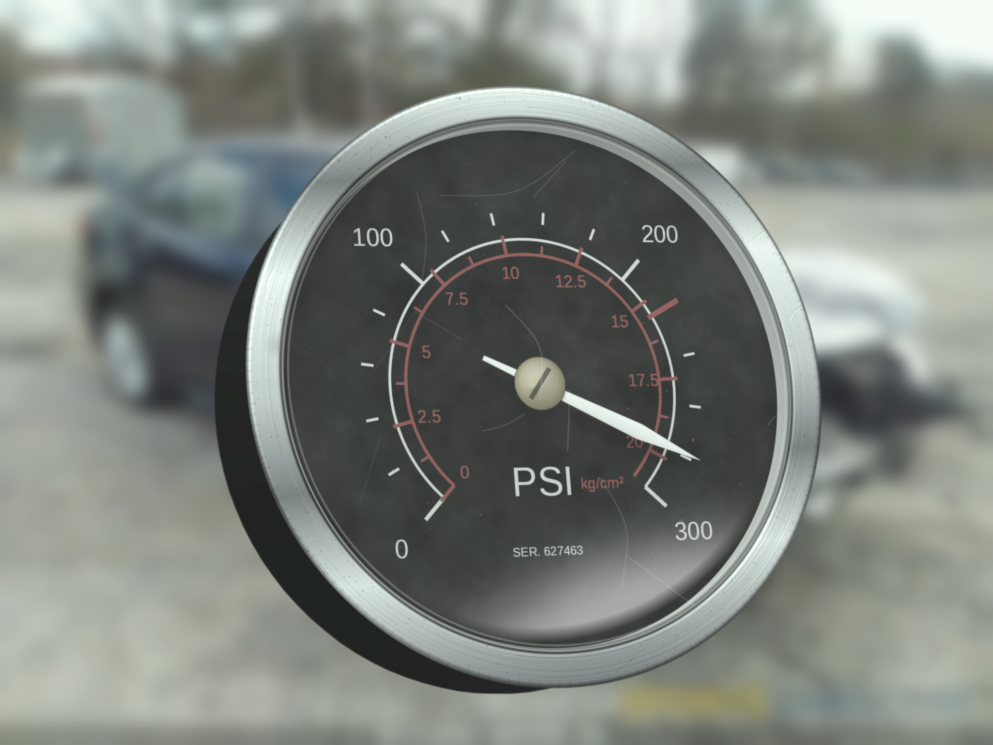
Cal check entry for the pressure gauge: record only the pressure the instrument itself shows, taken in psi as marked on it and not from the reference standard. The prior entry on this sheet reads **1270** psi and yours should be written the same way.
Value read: **280** psi
